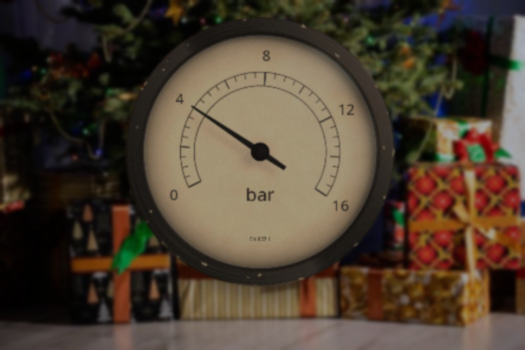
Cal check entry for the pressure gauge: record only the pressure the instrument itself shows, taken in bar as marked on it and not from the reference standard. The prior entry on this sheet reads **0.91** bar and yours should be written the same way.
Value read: **4** bar
